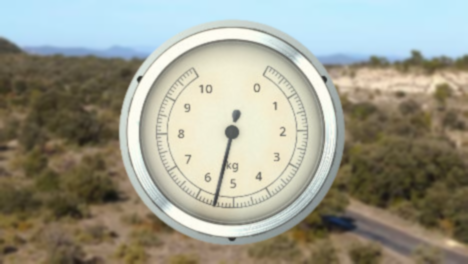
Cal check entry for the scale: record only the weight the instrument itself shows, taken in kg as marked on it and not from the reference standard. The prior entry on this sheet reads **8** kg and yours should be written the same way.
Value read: **5.5** kg
